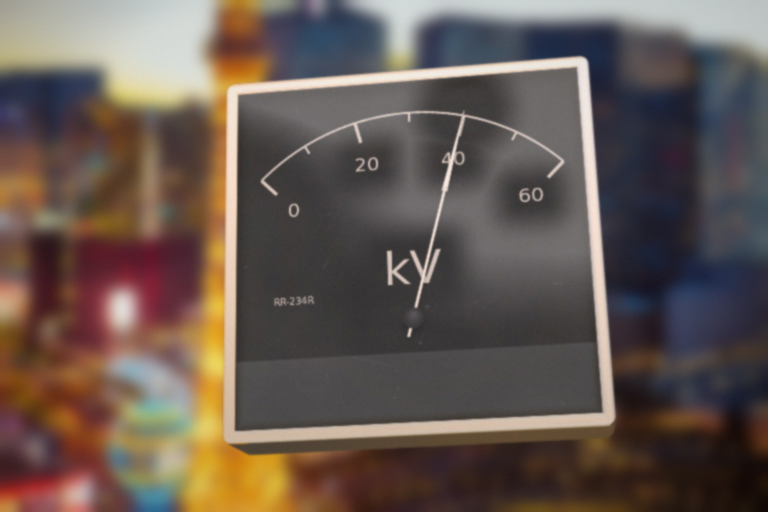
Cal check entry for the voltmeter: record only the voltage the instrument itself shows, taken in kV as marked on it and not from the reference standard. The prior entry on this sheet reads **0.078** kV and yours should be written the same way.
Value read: **40** kV
